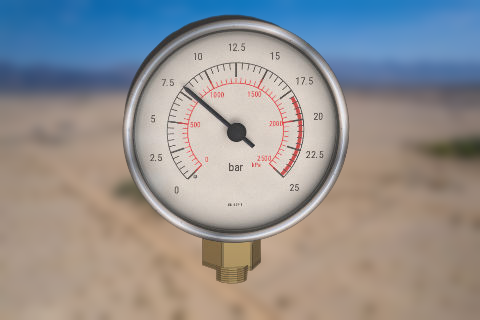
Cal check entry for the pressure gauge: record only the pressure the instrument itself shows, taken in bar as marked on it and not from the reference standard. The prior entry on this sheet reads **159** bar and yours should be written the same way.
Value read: **8** bar
